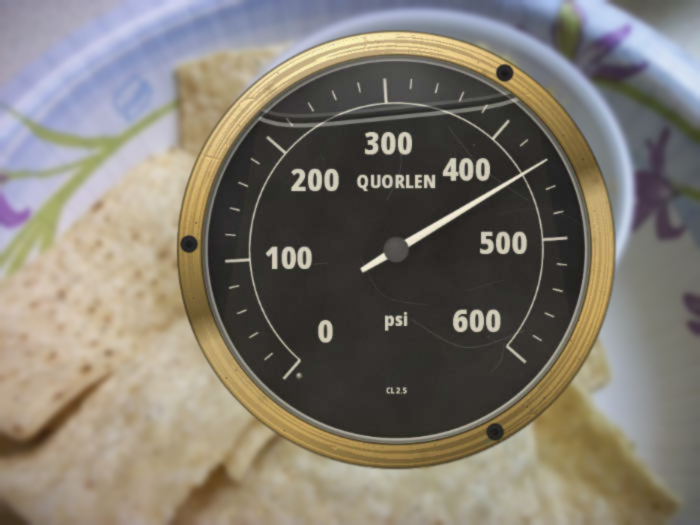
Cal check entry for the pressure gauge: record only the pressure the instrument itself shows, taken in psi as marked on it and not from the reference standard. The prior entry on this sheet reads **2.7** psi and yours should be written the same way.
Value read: **440** psi
